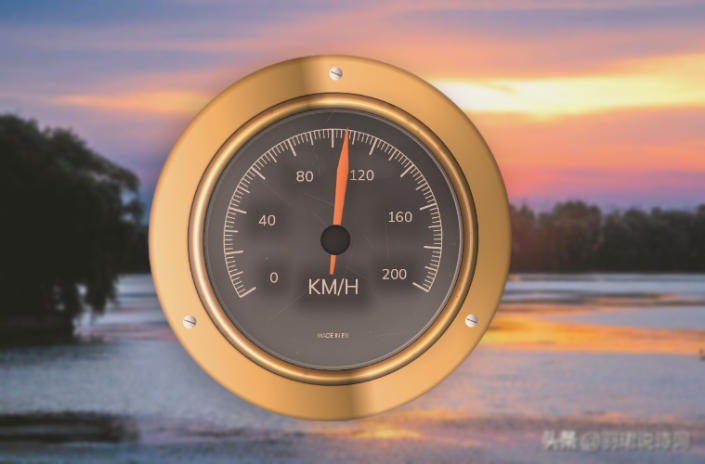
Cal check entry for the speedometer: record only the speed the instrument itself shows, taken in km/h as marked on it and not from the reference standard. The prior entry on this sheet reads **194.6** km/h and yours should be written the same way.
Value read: **106** km/h
